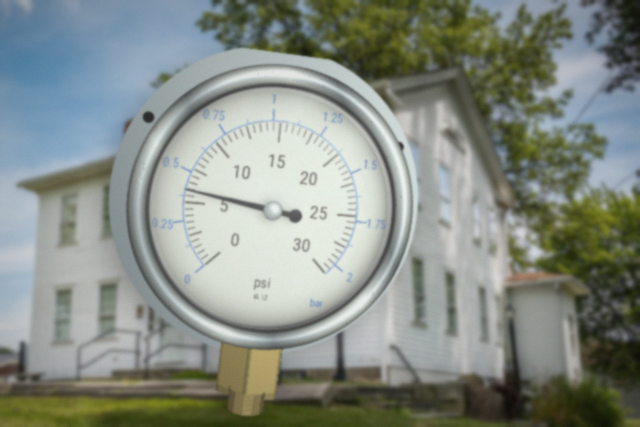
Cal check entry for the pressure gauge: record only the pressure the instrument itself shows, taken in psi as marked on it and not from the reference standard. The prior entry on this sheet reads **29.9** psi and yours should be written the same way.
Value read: **6** psi
